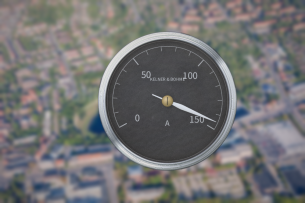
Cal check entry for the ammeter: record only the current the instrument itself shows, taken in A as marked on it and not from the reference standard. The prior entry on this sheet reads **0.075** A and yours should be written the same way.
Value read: **145** A
